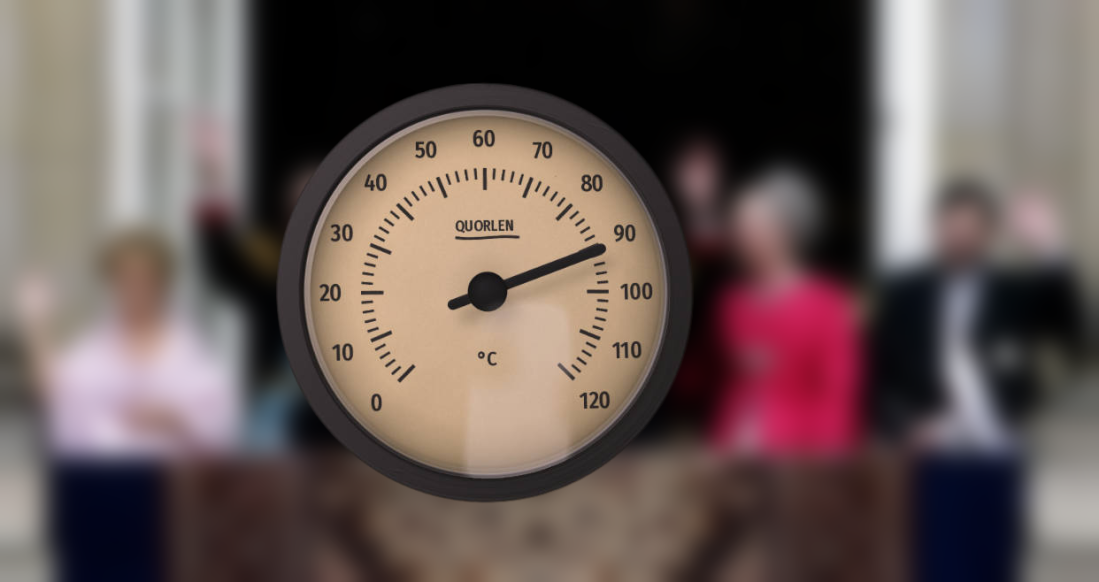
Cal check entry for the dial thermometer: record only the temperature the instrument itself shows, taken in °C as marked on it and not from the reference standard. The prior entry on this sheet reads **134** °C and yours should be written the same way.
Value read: **91** °C
